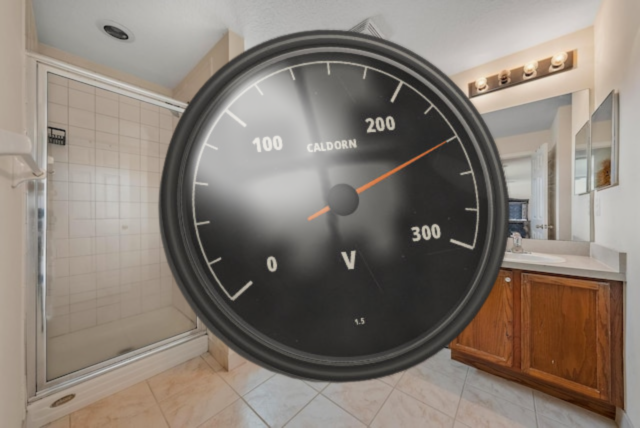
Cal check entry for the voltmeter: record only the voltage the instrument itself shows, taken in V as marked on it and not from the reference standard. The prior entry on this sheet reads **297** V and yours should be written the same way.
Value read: **240** V
